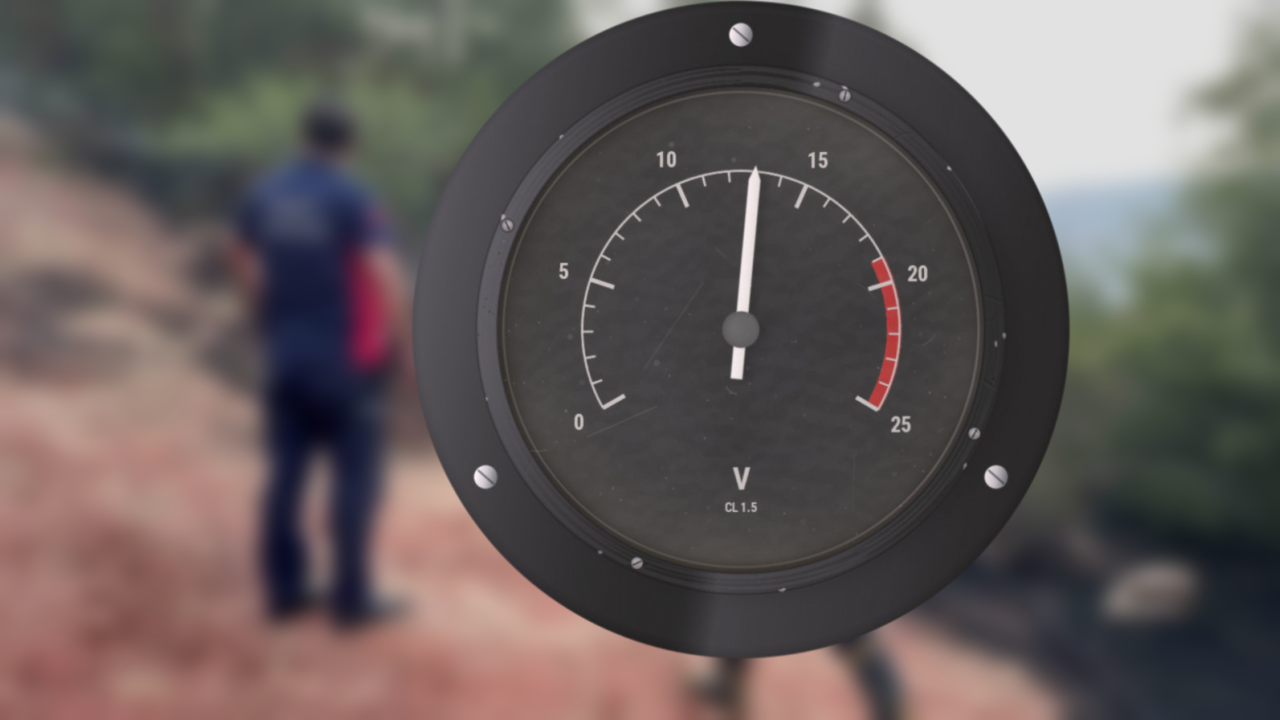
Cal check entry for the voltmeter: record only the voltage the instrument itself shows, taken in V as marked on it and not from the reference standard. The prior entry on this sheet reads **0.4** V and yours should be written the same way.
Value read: **13** V
